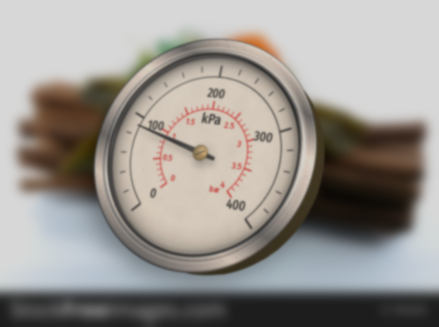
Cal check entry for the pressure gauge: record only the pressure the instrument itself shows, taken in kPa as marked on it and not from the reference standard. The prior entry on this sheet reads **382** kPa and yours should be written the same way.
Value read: **90** kPa
